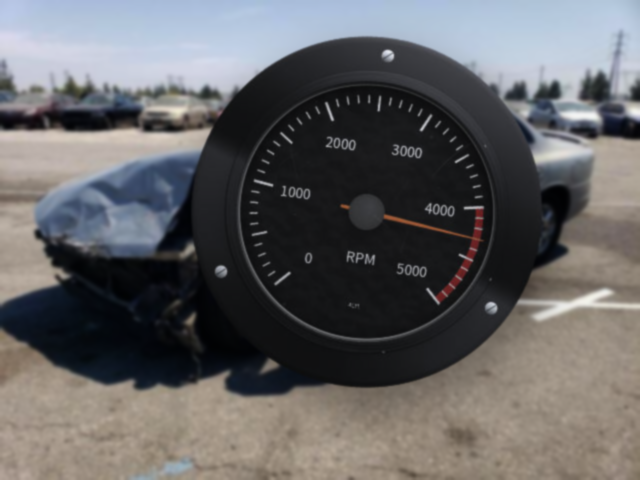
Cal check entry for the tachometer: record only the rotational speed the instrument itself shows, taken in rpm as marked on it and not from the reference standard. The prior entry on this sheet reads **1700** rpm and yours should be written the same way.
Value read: **4300** rpm
